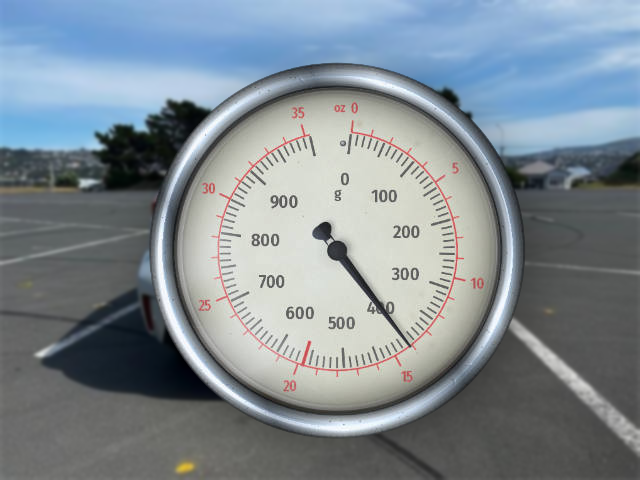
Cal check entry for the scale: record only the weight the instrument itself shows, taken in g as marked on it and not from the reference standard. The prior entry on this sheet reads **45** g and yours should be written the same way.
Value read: **400** g
